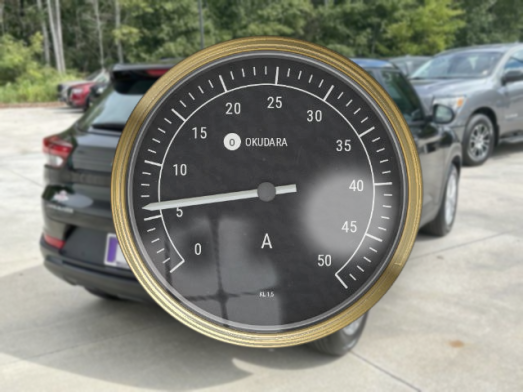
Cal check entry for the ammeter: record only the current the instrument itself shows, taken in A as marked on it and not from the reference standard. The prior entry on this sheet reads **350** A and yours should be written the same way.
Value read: **6** A
